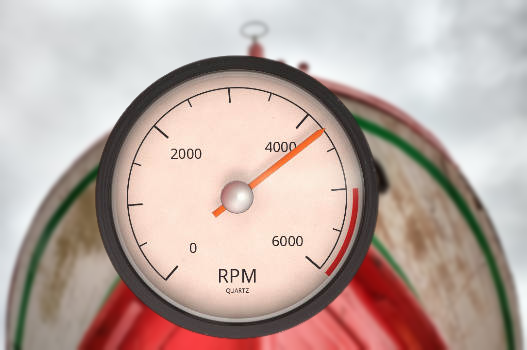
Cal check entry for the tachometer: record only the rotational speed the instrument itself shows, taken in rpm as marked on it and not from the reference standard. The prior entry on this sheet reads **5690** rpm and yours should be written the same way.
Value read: **4250** rpm
